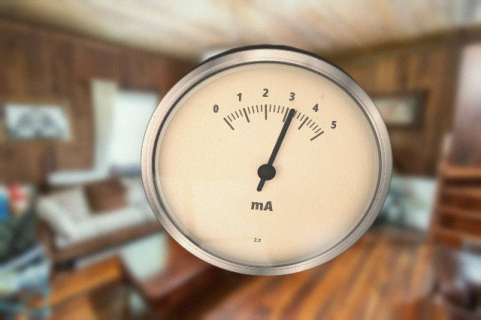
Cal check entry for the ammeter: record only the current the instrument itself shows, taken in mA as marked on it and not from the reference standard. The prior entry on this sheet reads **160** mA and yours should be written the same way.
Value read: **3.2** mA
